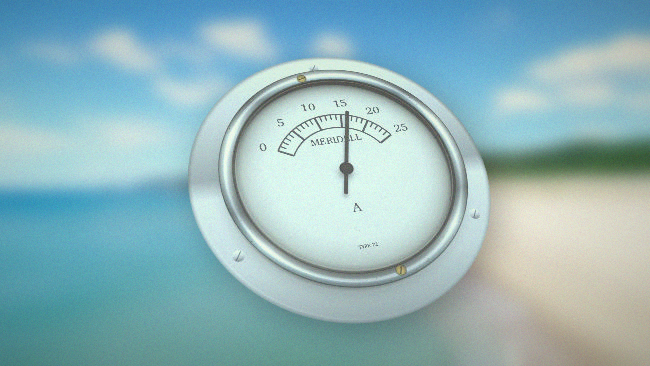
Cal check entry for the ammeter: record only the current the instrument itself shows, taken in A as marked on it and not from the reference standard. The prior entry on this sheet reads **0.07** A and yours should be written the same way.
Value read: **16** A
